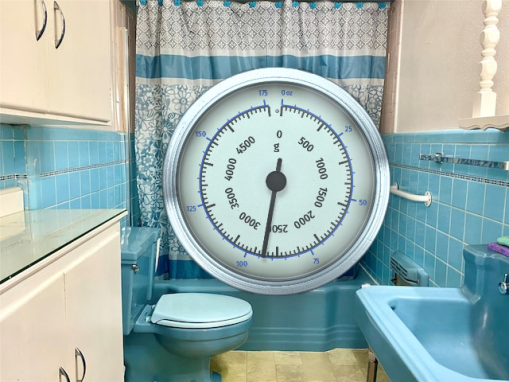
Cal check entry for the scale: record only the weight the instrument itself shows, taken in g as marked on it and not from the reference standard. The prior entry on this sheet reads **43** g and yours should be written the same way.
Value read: **2650** g
